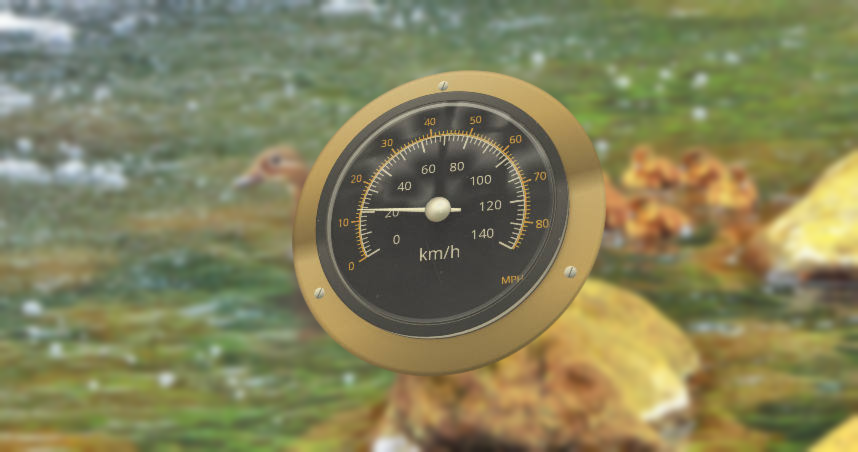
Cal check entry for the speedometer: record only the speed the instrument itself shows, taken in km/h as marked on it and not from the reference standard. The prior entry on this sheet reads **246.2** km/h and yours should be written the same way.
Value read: **20** km/h
